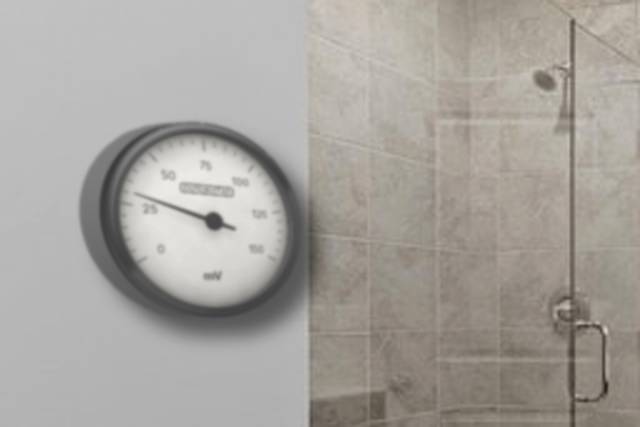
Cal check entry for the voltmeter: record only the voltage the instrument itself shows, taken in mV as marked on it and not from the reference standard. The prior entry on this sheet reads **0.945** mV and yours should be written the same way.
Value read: **30** mV
